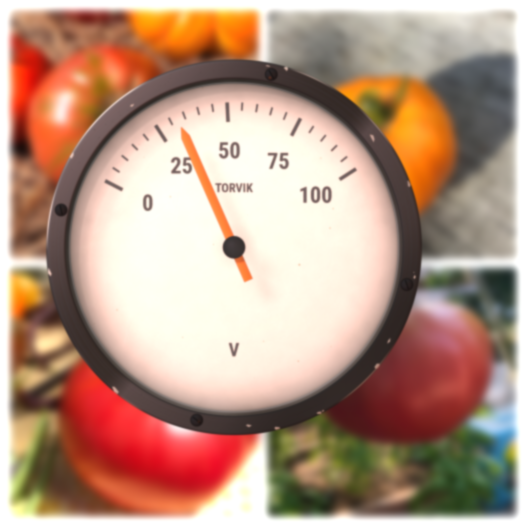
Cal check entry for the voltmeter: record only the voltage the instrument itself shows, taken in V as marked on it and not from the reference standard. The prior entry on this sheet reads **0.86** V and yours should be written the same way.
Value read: **32.5** V
